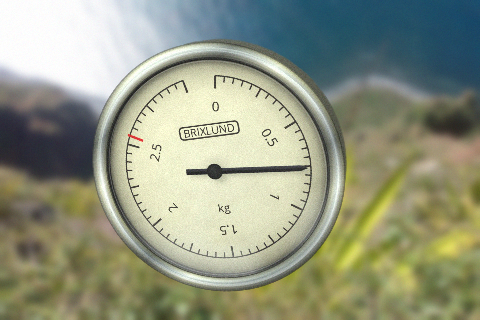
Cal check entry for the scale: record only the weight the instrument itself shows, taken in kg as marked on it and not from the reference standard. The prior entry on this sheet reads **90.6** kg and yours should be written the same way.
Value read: **0.75** kg
